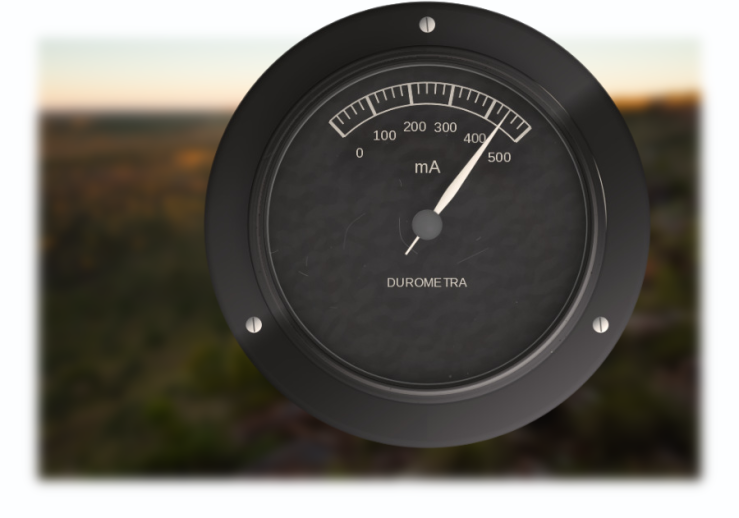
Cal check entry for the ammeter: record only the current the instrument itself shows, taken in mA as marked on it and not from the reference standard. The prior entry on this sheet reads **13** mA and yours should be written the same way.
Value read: **440** mA
